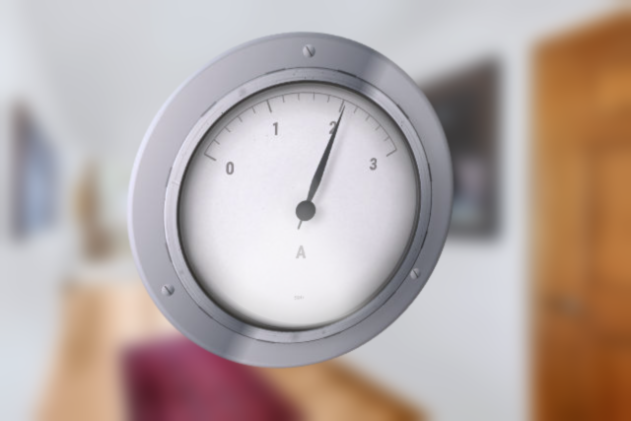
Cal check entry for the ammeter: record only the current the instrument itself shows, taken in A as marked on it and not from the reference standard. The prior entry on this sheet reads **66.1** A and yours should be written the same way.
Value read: **2** A
